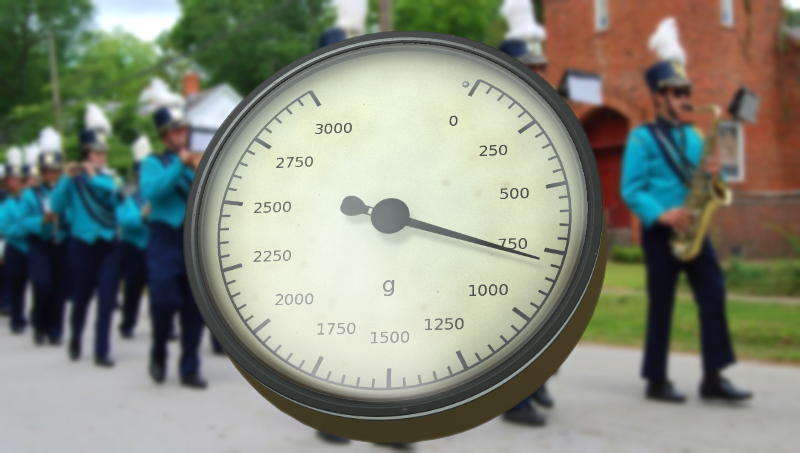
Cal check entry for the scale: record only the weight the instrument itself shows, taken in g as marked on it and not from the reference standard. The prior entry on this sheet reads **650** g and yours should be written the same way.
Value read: **800** g
